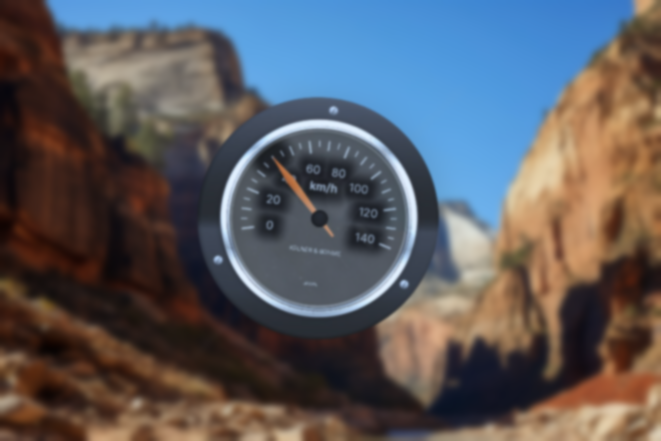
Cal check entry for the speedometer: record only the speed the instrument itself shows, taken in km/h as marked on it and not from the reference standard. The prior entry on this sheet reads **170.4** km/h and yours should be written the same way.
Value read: **40** km/h
